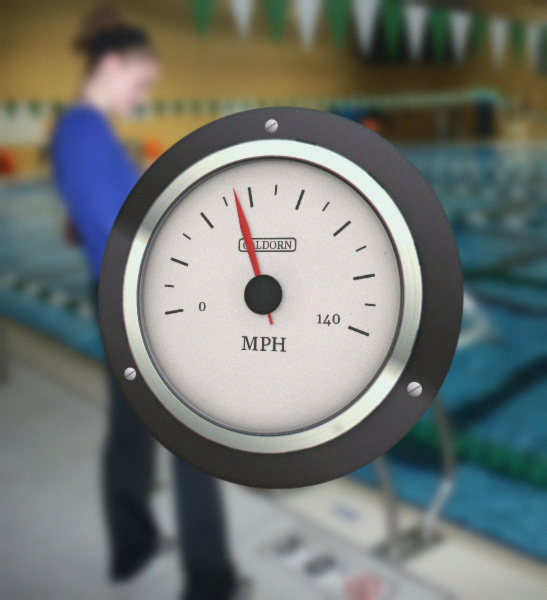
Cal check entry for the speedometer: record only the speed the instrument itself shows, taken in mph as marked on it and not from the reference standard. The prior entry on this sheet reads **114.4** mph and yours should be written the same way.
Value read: **55** mph
